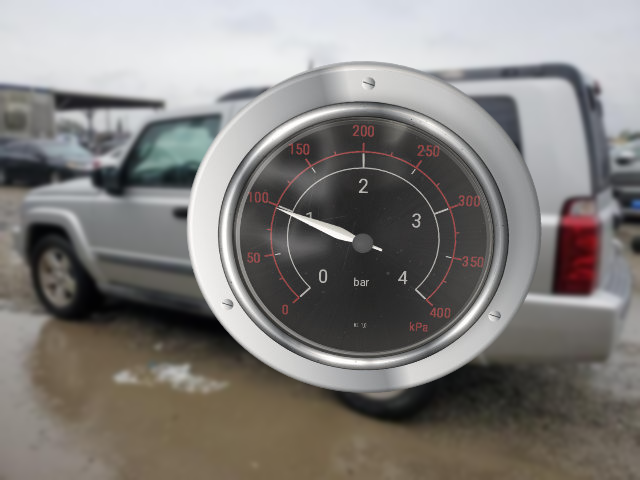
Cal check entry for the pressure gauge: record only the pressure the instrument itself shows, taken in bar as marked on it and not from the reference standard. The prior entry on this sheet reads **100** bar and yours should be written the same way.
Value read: **1** bar
